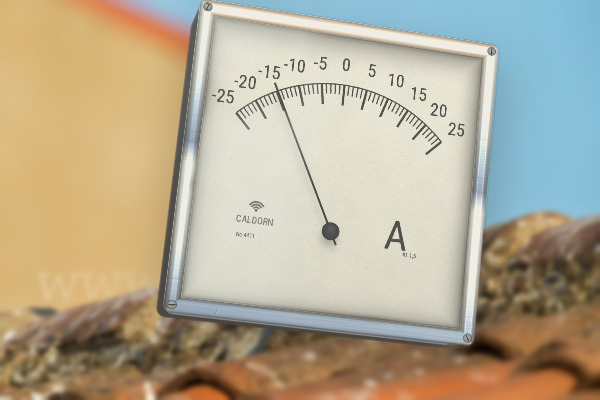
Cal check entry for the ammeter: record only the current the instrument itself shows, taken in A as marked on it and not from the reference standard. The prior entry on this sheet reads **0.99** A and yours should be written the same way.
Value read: **-15** A
